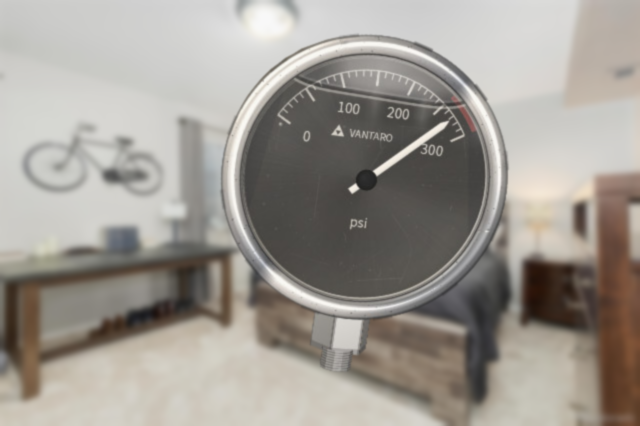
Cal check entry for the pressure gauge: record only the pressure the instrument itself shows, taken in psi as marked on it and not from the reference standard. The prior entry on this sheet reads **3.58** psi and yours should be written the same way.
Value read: **270** psi
